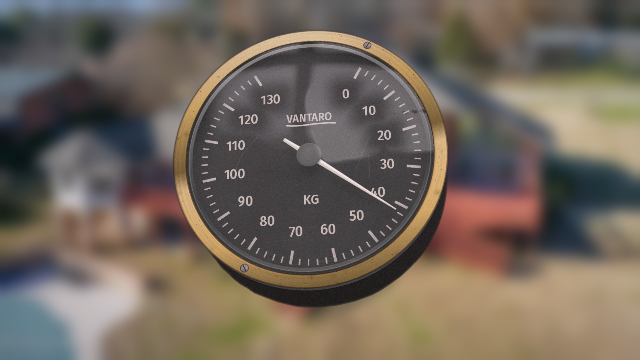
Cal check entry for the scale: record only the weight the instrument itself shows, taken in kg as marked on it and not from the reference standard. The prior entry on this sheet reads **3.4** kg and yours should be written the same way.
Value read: **42** kg
